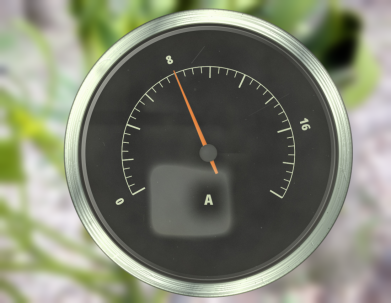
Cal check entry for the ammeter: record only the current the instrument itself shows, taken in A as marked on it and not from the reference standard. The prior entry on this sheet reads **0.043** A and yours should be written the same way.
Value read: **8** A
